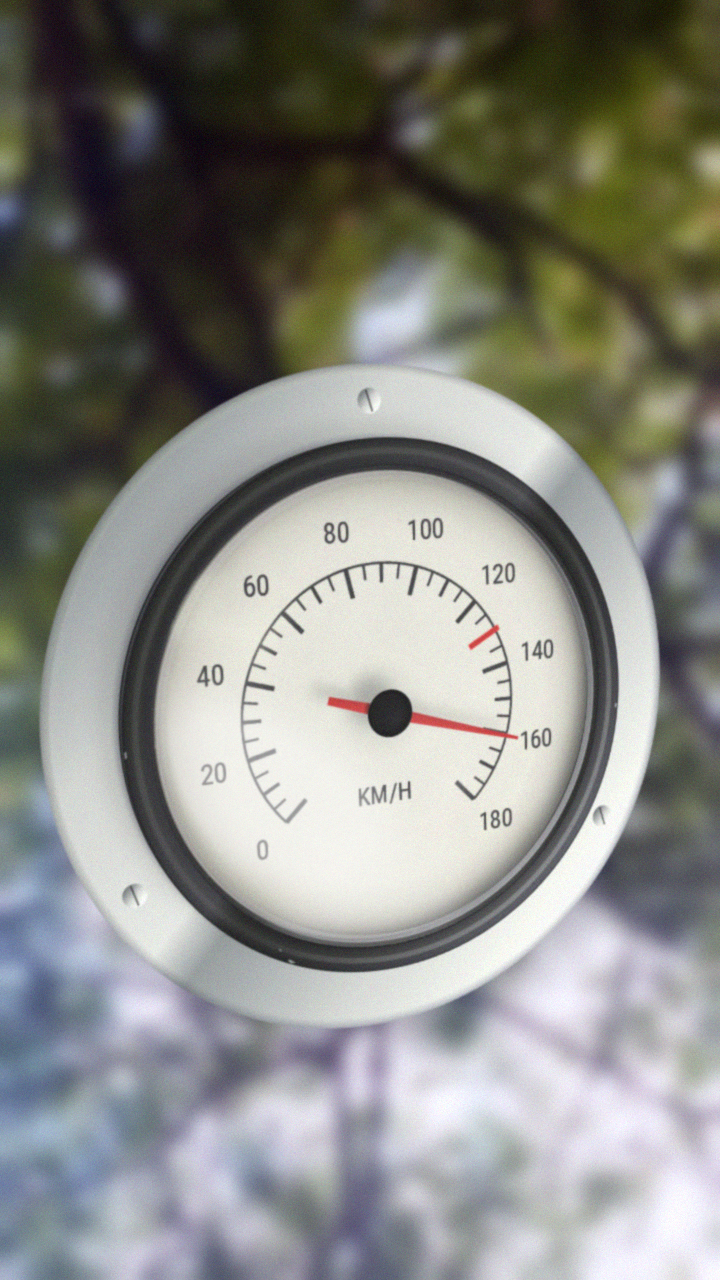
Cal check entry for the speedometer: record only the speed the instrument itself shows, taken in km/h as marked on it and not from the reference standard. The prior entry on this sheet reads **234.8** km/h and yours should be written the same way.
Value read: **160** km/h
